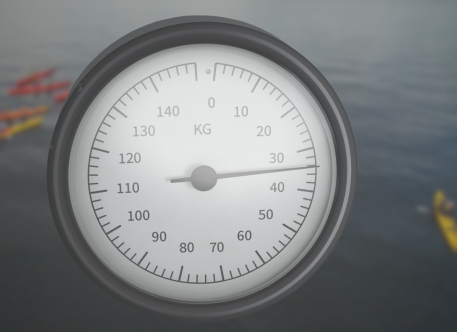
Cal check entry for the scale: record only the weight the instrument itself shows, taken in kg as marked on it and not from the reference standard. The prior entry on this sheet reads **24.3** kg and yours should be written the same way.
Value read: **34** kg
